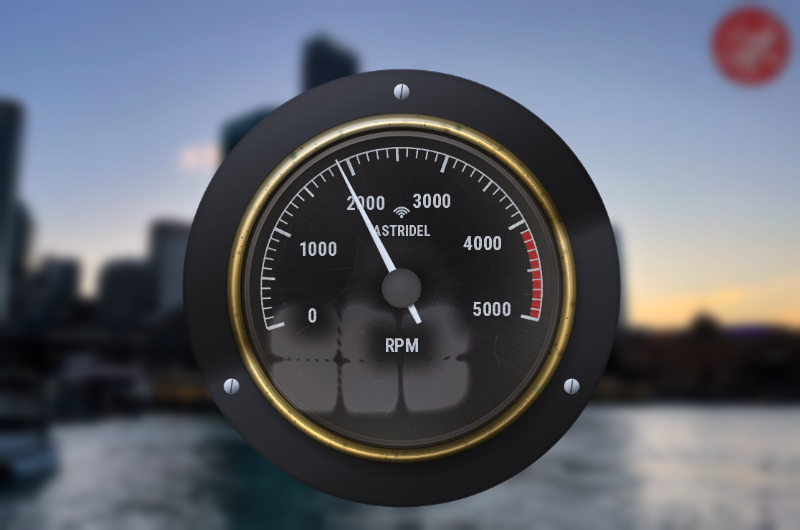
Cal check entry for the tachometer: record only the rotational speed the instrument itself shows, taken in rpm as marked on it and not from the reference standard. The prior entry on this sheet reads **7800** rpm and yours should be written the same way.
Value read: **1900** rpm
